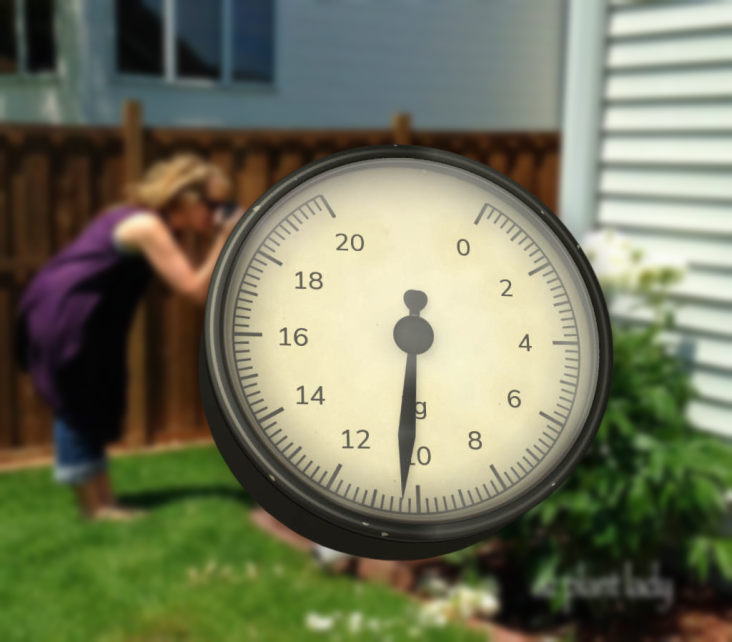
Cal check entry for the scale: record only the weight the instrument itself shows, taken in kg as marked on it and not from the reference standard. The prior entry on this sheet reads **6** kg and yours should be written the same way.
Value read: **10.4** kg
